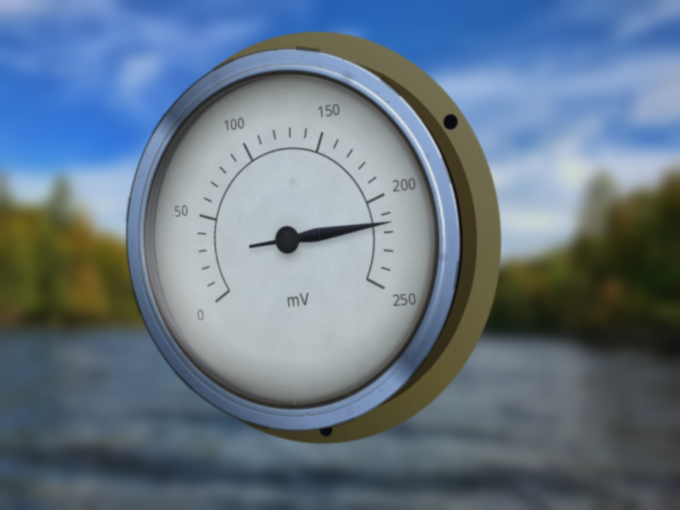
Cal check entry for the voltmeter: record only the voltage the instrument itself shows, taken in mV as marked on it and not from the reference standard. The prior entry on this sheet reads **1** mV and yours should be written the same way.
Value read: **215** mV
